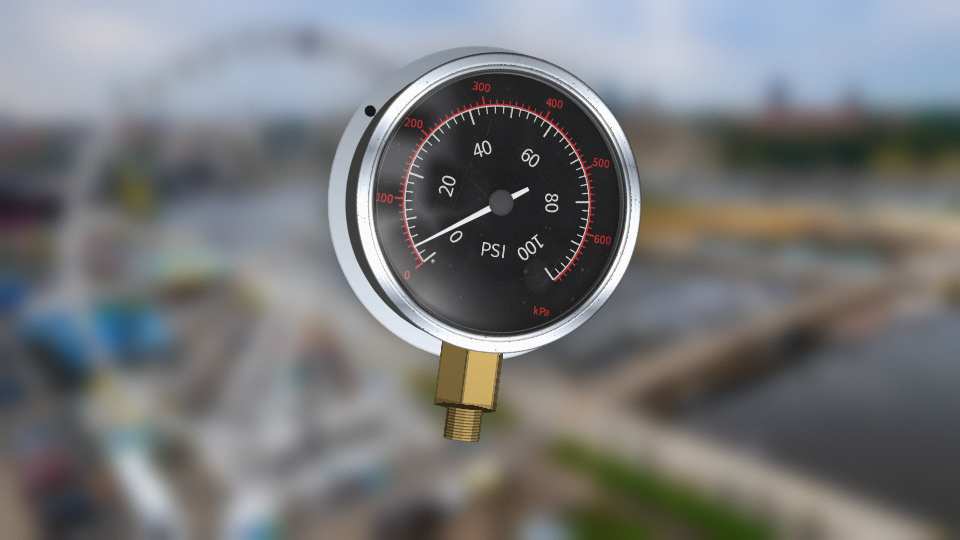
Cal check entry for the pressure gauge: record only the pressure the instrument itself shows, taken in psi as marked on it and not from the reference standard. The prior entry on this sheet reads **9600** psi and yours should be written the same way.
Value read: **4** psi
